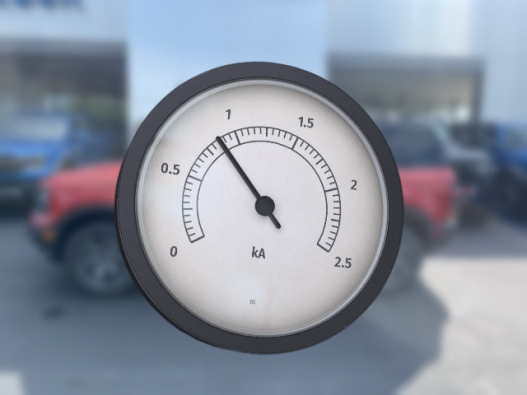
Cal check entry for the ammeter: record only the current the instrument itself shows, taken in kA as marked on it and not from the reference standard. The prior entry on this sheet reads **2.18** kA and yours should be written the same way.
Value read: **0.85** kA
